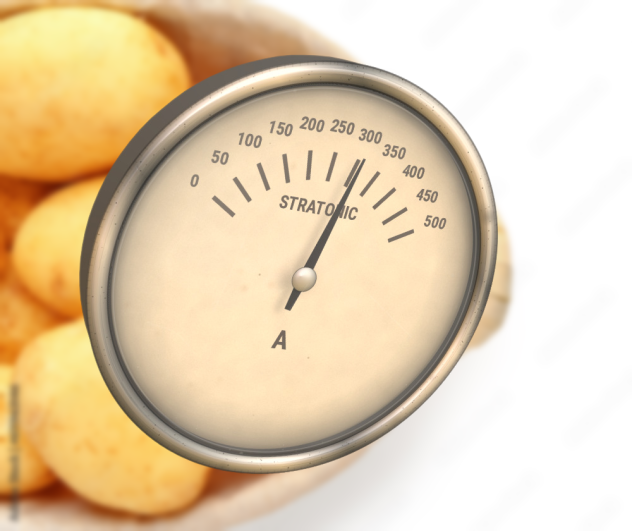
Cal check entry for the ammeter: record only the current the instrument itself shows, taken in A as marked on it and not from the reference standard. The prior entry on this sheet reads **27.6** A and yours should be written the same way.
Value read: **300** A
